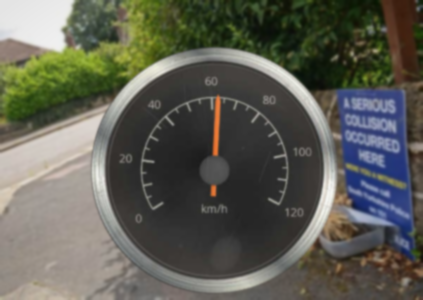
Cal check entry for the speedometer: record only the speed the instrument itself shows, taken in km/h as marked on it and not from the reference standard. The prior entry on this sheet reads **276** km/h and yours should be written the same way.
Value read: **62.5** km/h
